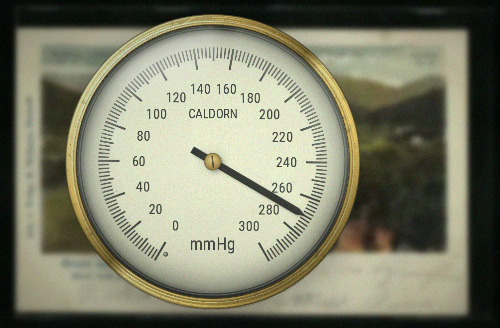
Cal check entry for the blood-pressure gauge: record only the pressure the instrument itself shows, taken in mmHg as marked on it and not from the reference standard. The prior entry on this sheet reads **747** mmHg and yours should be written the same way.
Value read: **270** mmHg
